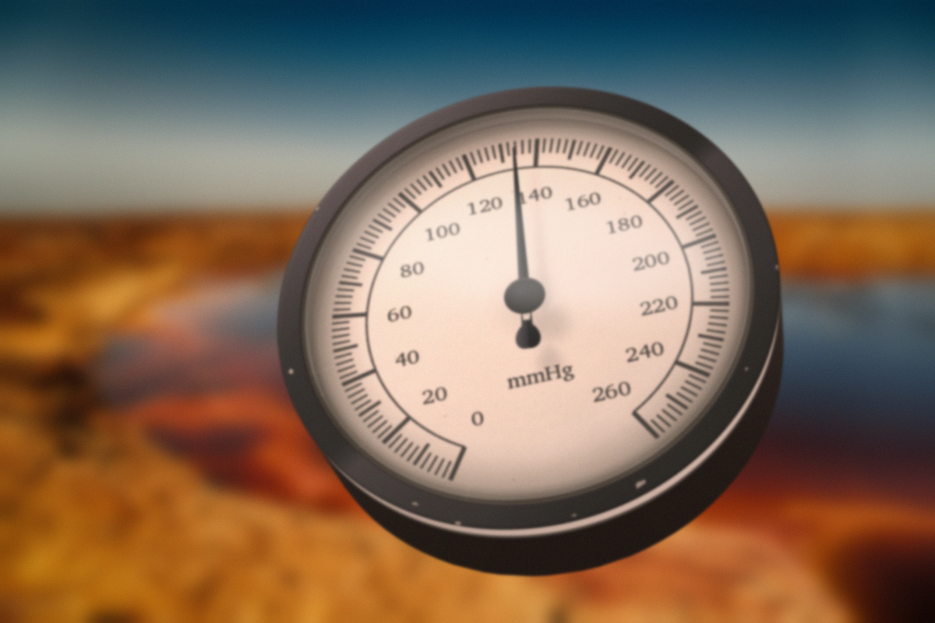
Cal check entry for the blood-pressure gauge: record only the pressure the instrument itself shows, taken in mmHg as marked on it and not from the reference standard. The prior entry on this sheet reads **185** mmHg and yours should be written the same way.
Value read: **134** mmHg
